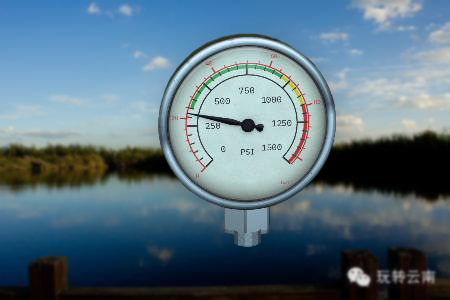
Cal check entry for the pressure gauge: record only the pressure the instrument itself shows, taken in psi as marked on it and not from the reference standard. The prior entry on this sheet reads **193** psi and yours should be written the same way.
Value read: **325** psi
